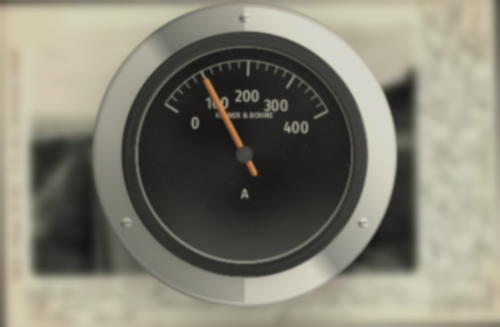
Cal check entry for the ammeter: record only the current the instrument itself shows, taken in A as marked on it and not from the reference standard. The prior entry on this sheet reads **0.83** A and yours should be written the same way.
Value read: **100** A
